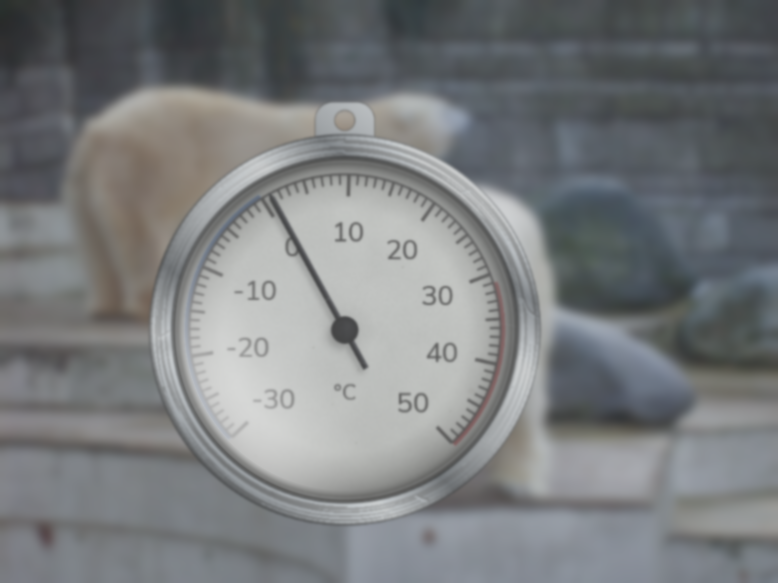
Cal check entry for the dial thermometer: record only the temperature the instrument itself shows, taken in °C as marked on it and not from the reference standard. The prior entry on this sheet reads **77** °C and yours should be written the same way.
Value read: **1** °C
